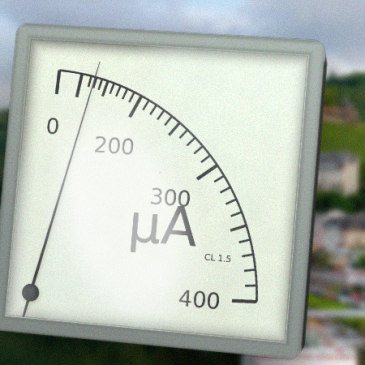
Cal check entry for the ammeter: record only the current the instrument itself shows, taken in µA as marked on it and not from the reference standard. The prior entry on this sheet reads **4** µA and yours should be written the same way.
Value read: **130** µA
